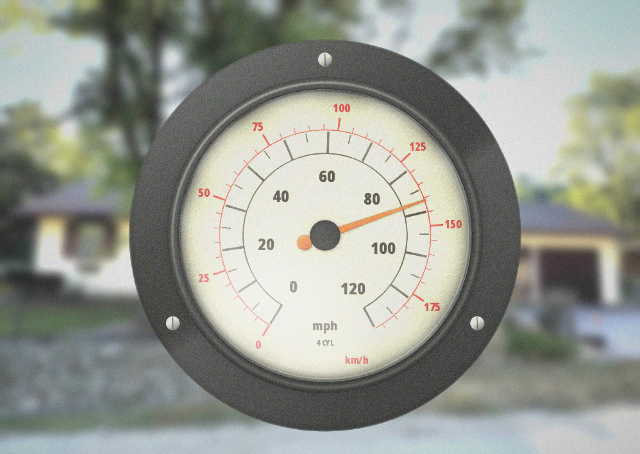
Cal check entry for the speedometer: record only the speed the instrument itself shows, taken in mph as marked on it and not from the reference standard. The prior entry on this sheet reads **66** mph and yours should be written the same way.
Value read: **87.5** mph
